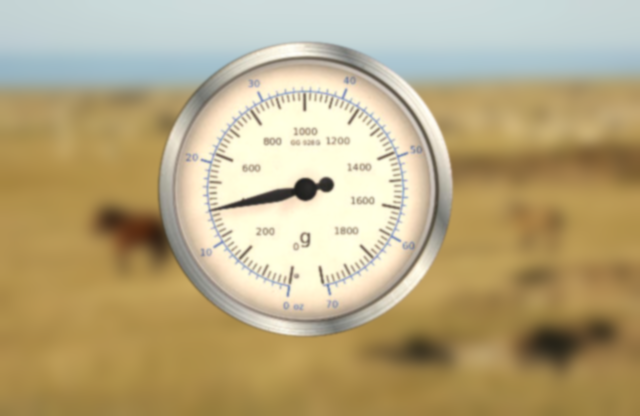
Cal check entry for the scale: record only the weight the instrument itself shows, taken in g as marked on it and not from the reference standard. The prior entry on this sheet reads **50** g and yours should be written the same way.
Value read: **400** g
